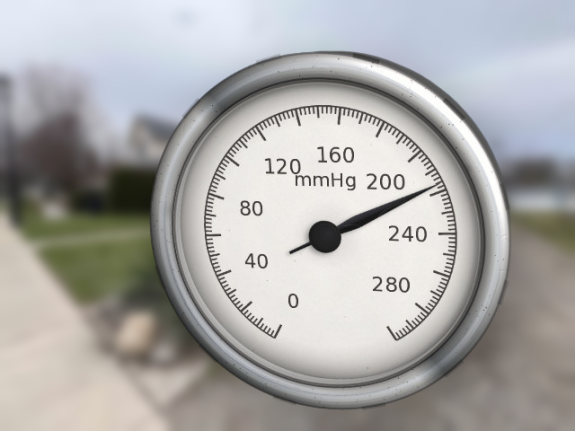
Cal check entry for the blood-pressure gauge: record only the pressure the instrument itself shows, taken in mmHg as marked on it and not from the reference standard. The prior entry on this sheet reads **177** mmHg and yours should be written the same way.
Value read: **216** mmHg
